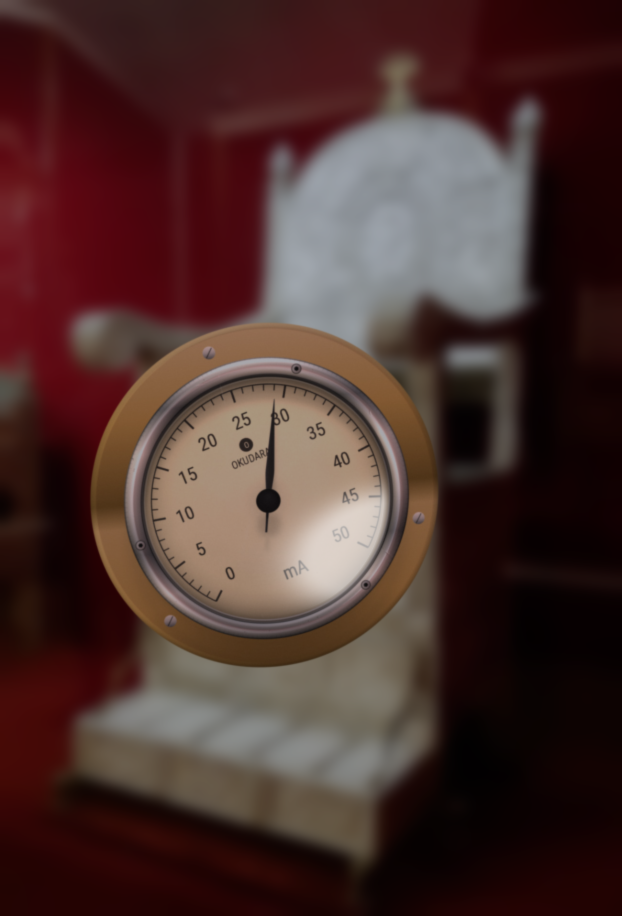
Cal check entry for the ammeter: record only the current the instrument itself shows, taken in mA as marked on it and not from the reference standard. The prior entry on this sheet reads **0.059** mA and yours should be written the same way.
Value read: **29** mA
